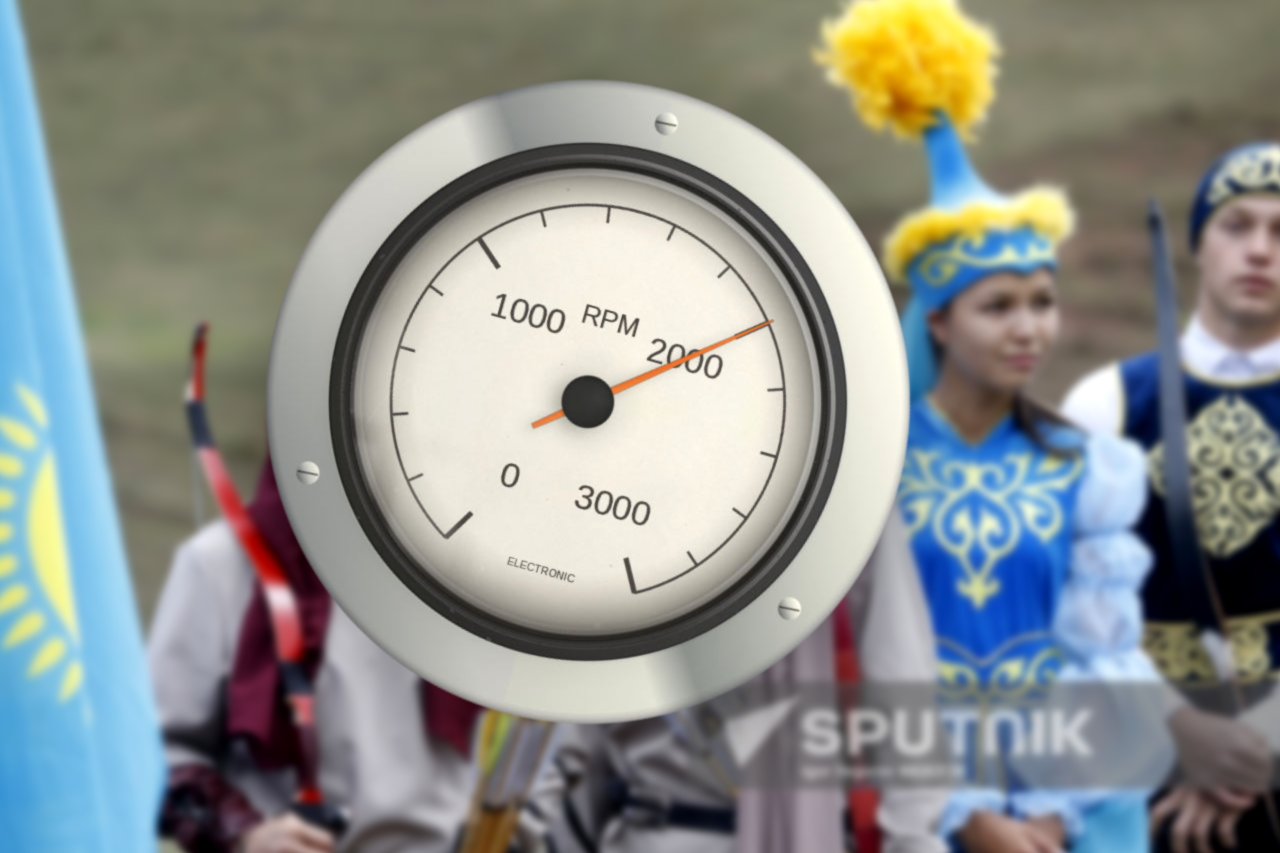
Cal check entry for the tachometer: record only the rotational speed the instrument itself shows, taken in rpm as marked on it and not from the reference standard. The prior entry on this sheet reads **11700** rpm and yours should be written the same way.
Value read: **2000** rpm
